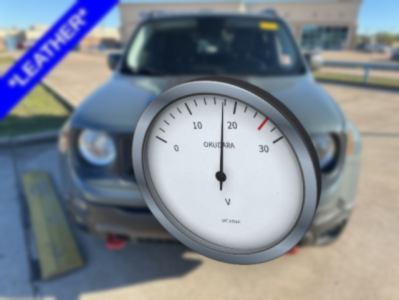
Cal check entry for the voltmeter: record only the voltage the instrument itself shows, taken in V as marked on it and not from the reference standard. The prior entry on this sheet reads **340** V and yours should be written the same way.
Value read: **18** V
